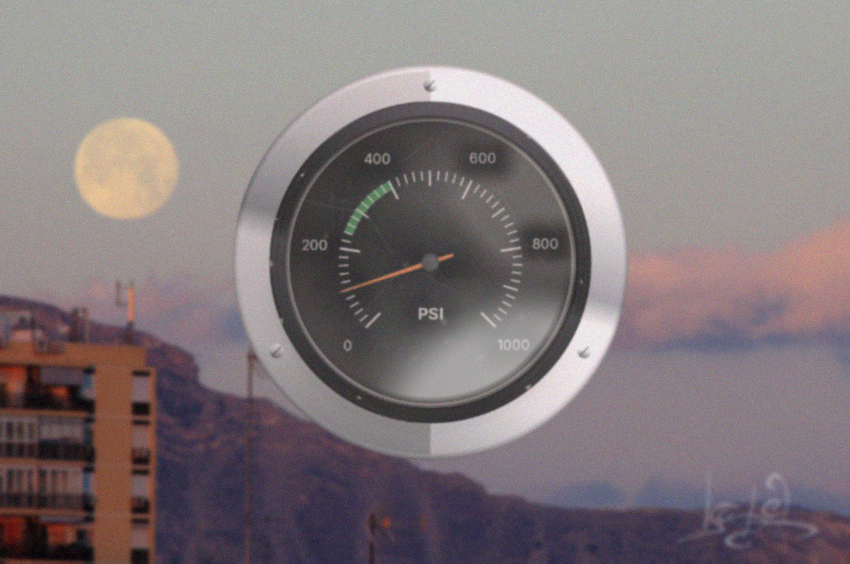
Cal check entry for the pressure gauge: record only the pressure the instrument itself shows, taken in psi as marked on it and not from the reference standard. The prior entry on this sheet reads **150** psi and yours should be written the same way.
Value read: **100** psi
